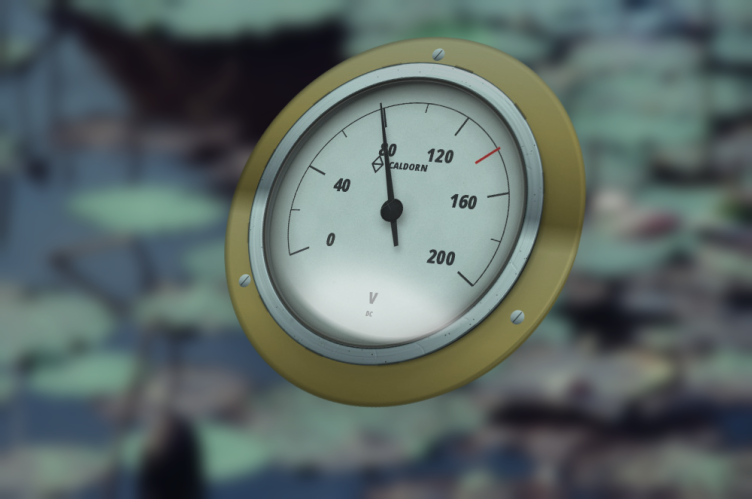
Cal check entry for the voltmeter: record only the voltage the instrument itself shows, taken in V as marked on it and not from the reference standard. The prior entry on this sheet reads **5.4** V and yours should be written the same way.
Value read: **80** V
